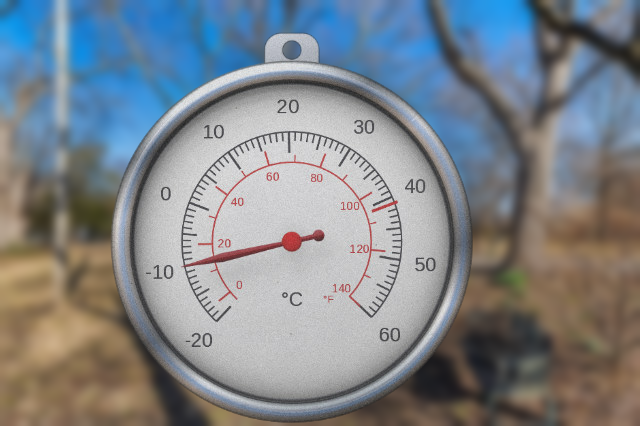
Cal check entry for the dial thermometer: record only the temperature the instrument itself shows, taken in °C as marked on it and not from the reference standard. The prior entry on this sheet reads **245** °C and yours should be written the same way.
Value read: **-10** °C
